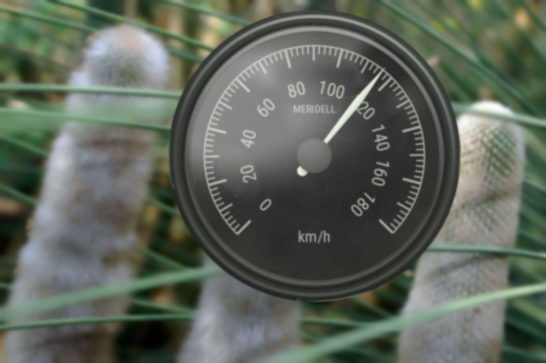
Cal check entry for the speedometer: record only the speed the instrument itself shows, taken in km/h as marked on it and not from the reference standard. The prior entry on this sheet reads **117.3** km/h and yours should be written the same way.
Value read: **116** km/h
